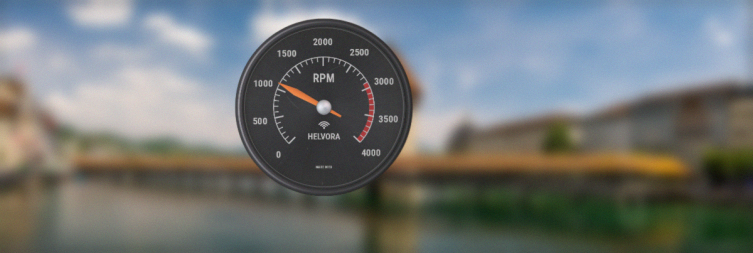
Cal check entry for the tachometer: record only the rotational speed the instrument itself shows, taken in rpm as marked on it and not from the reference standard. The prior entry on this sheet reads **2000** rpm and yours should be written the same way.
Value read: **1100** rpm
